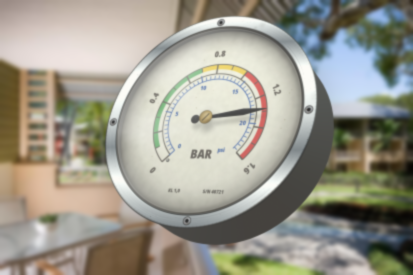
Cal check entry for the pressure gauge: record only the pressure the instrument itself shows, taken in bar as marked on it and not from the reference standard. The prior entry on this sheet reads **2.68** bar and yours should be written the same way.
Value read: **1.3** bar
